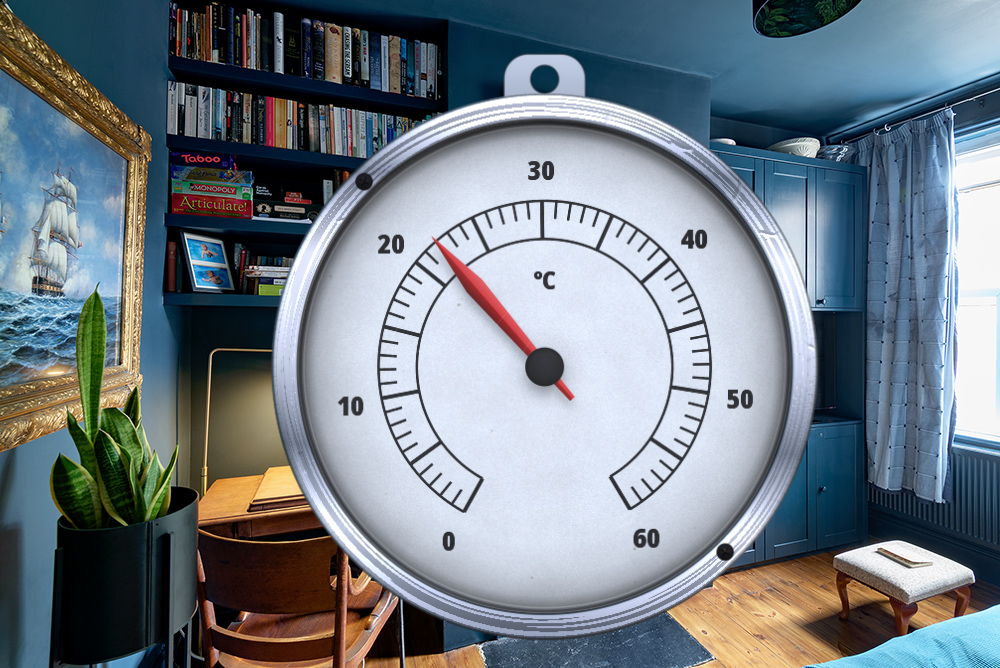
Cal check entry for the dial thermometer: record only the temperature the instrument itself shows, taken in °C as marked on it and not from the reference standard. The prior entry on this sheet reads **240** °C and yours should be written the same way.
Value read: **22** °C
